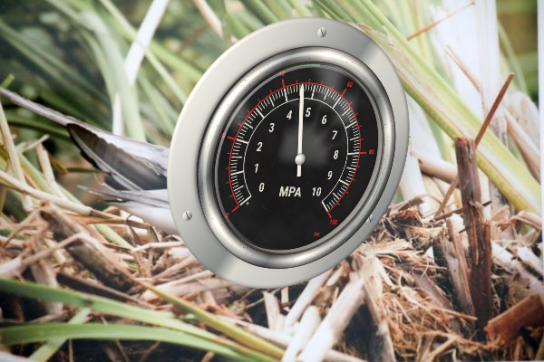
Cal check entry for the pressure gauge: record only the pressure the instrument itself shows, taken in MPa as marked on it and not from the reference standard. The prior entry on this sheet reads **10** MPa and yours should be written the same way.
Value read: **4.5** MPa
